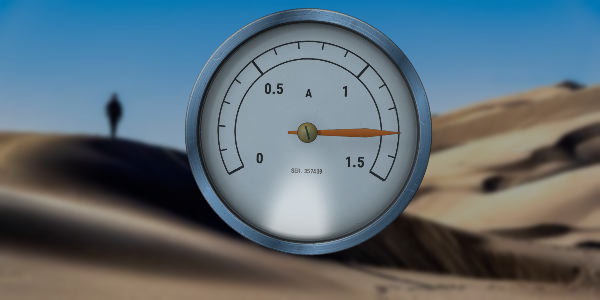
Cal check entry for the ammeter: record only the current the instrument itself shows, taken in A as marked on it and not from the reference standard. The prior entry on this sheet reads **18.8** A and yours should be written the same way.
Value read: **1.3** A
